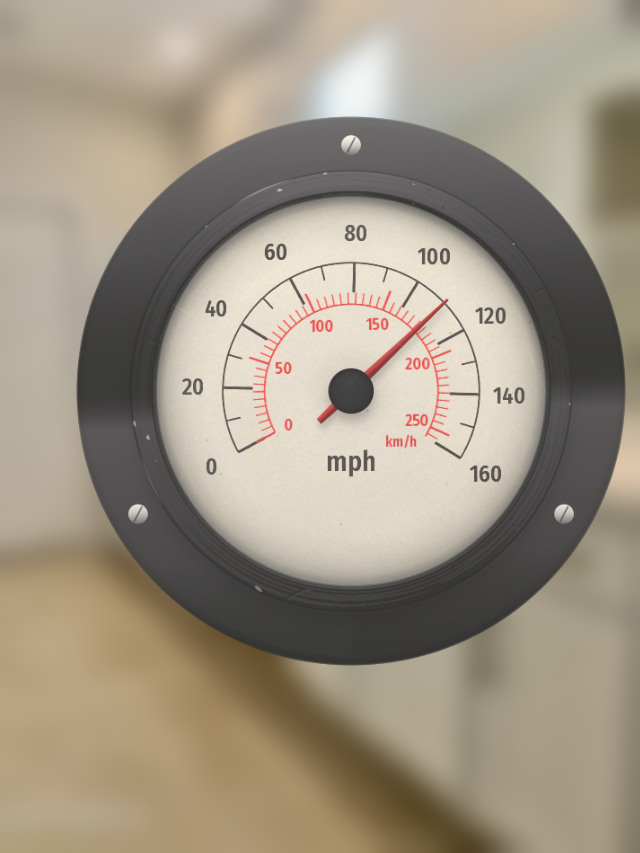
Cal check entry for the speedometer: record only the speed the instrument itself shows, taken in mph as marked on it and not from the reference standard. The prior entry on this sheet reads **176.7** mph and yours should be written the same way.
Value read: **110** mph
